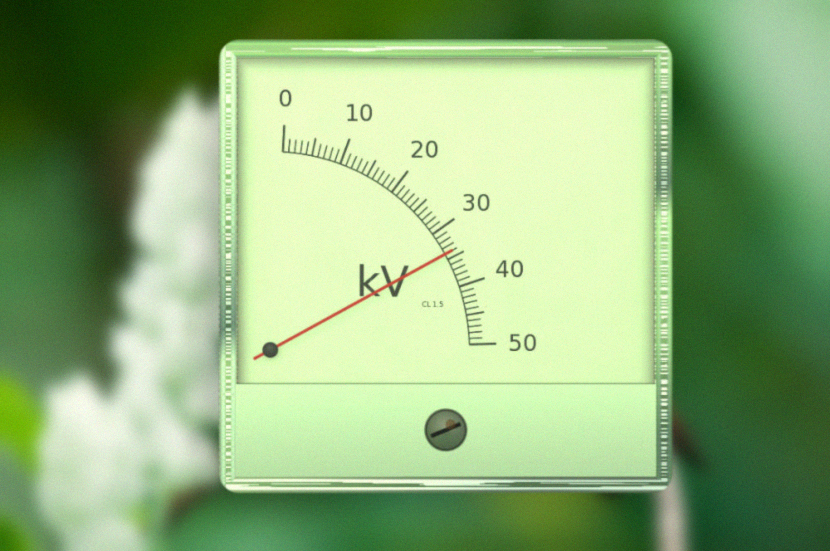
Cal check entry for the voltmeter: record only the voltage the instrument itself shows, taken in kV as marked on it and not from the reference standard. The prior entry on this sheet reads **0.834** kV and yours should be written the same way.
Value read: **34** kV
